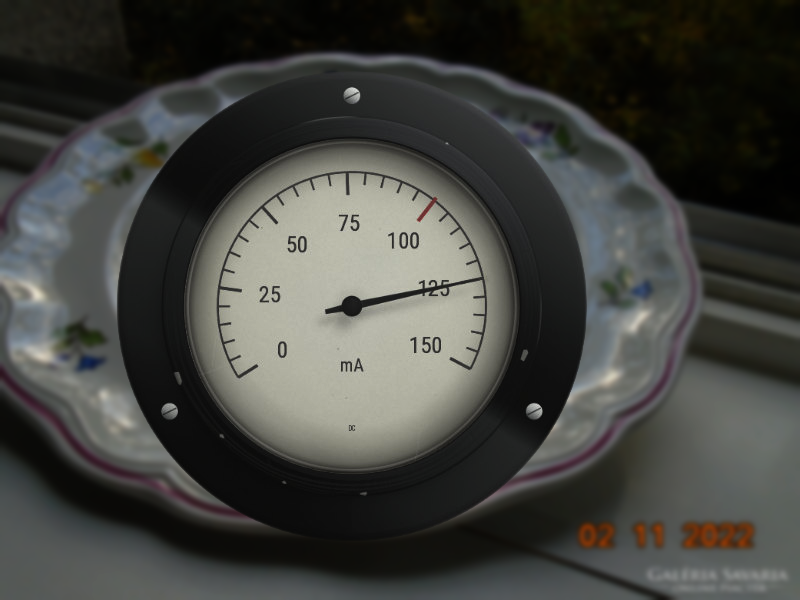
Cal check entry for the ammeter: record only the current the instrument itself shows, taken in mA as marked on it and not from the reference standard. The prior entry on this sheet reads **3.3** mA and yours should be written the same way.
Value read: **125** mA
